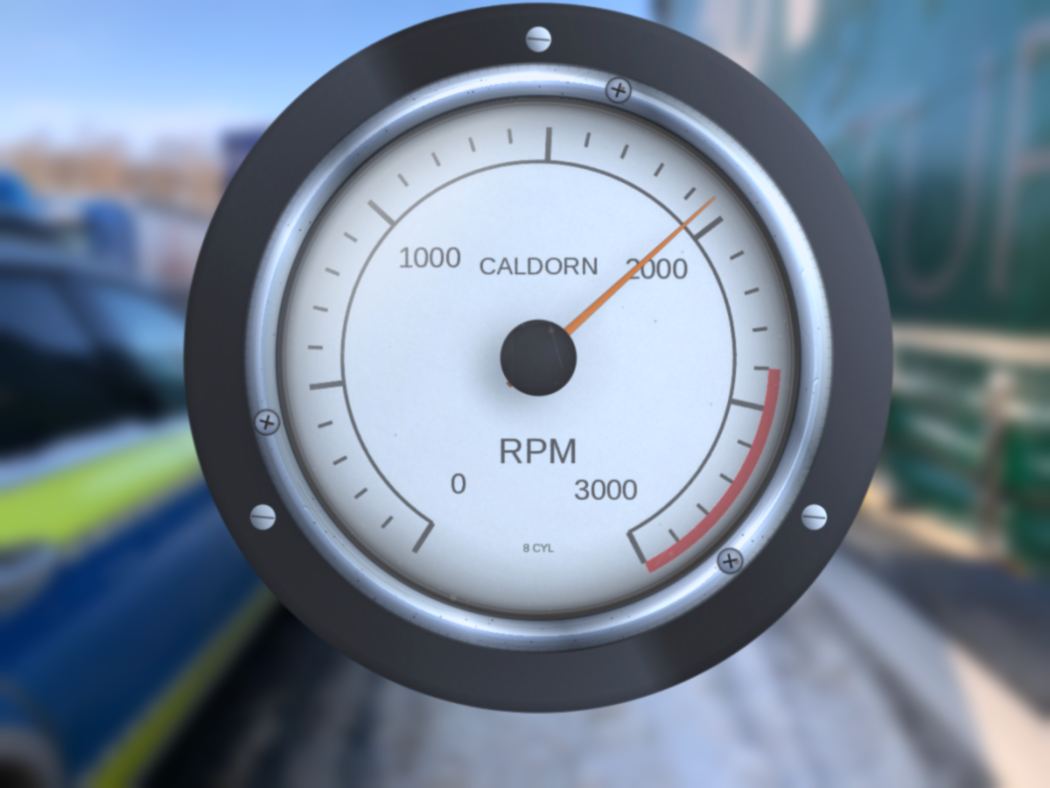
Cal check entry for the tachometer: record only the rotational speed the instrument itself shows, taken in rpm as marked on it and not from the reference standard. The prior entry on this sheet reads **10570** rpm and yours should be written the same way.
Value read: **1950** rpm
